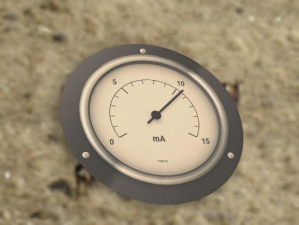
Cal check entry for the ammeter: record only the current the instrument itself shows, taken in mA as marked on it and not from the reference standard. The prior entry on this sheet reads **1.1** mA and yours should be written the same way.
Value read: **10.5** mA
